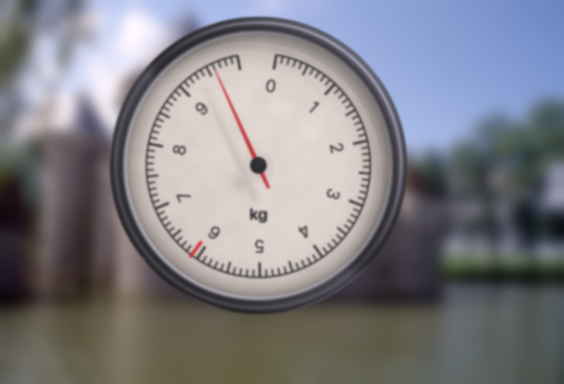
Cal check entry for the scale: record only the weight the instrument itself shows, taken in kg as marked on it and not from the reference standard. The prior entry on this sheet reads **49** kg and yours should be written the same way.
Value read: **9.6** kg
